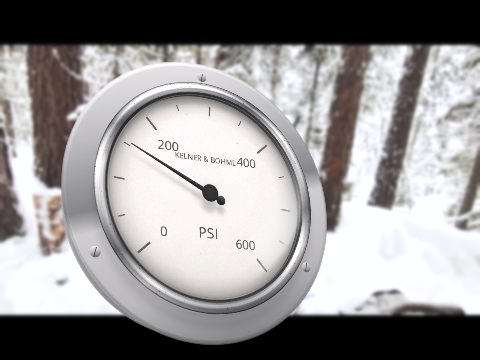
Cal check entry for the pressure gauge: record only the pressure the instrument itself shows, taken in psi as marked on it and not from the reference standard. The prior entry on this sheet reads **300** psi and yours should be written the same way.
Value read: **150** psi
